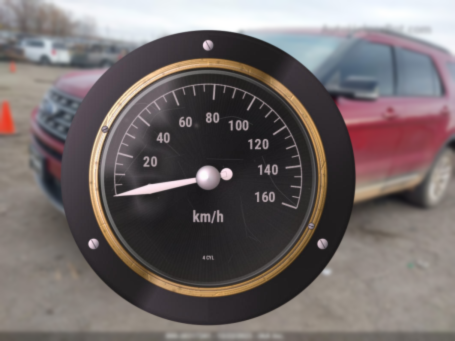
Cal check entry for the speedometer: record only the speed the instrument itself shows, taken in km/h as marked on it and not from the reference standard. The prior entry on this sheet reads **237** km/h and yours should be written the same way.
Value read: **0** km/h
